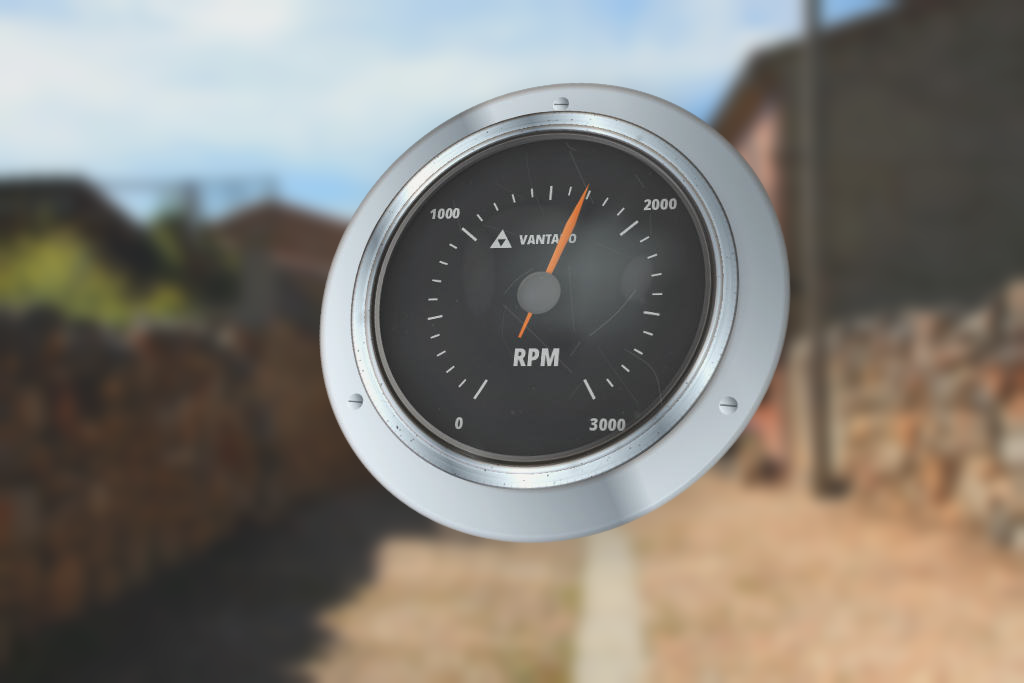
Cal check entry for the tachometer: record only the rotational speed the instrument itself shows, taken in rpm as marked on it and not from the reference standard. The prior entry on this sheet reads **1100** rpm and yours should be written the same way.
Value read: **1700** rpm
